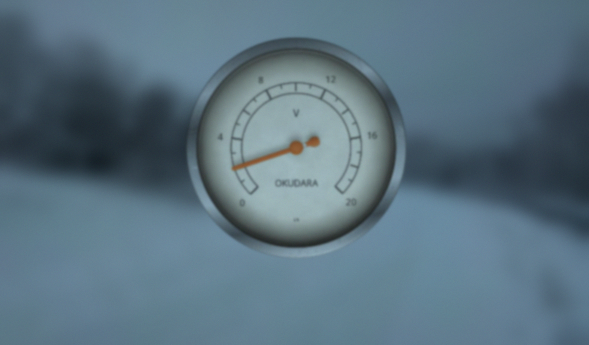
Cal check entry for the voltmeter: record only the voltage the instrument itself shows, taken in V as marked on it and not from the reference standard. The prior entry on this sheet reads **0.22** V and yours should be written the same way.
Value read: **2** V
